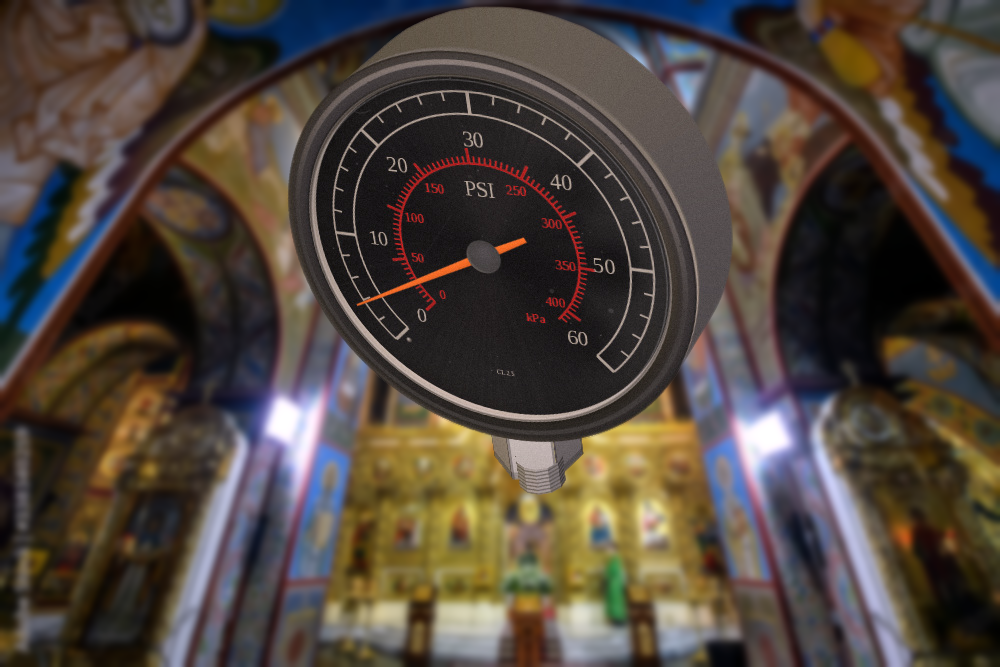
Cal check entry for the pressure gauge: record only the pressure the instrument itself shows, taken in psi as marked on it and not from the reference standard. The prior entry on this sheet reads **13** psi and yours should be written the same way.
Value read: **4** psi
